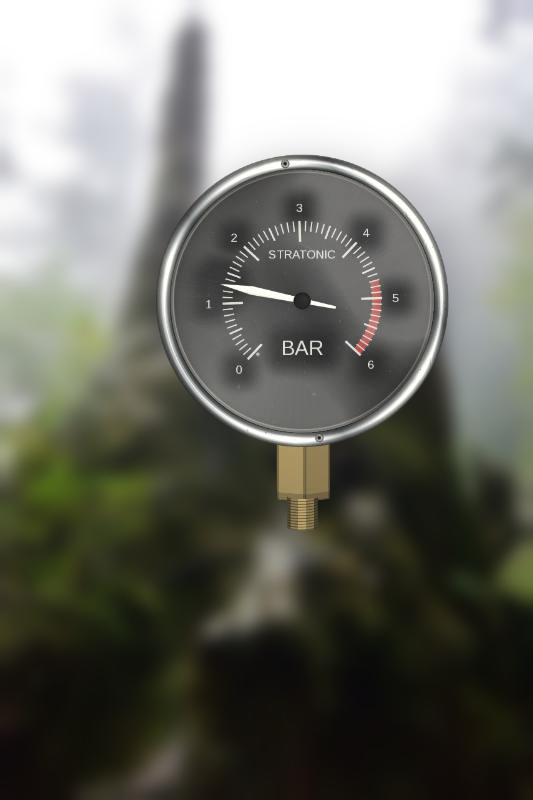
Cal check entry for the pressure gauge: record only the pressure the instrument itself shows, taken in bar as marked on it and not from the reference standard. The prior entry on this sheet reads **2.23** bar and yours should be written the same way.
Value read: **1.3** bar
